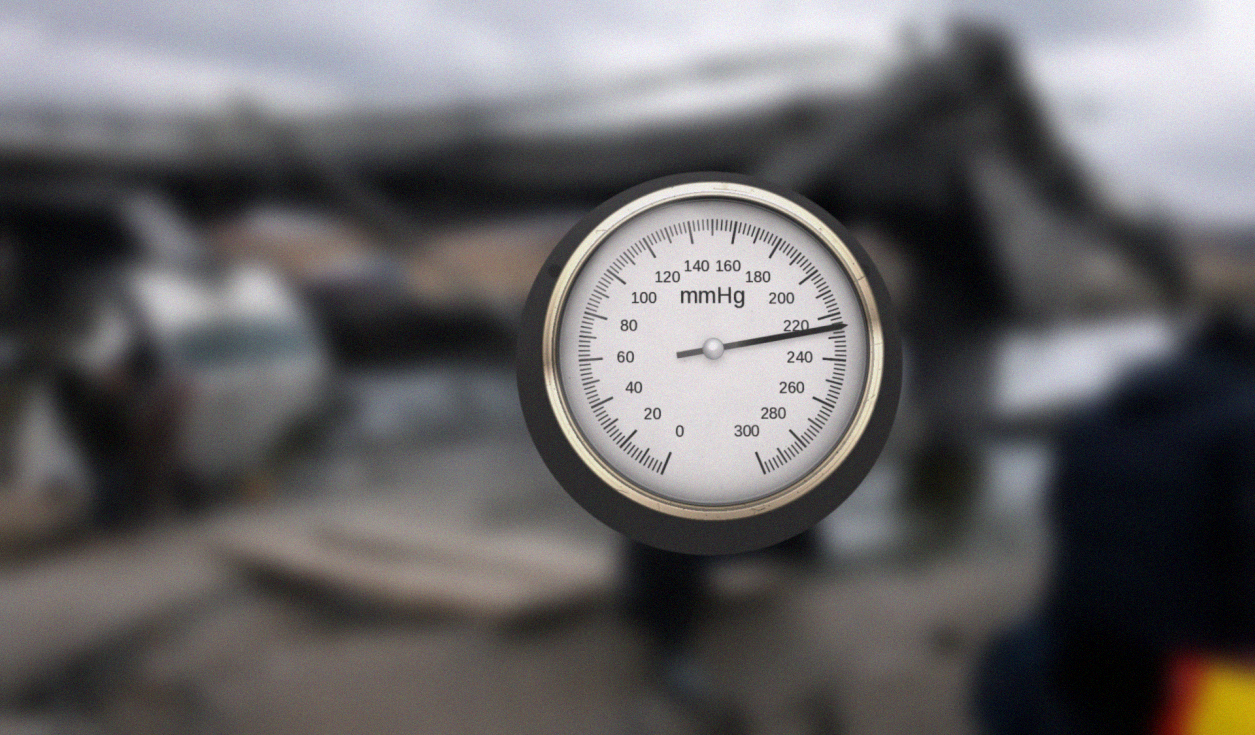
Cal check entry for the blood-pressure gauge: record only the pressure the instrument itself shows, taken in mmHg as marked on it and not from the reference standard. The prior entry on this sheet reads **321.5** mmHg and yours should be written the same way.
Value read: **226** mmHg
